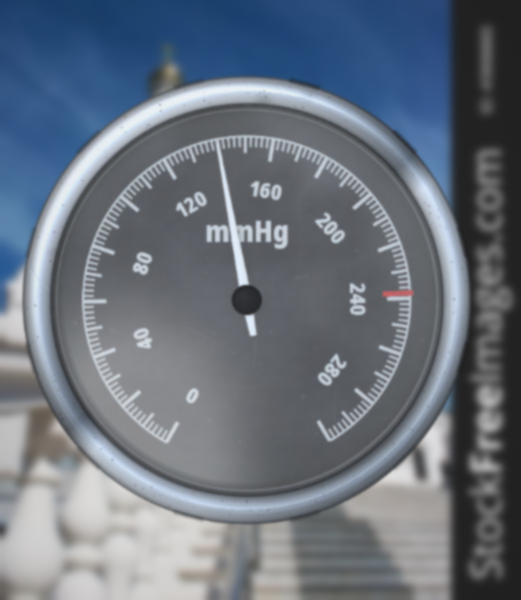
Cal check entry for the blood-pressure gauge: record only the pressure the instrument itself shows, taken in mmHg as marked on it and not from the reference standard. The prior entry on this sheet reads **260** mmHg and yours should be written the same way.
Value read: **140** mmHg
